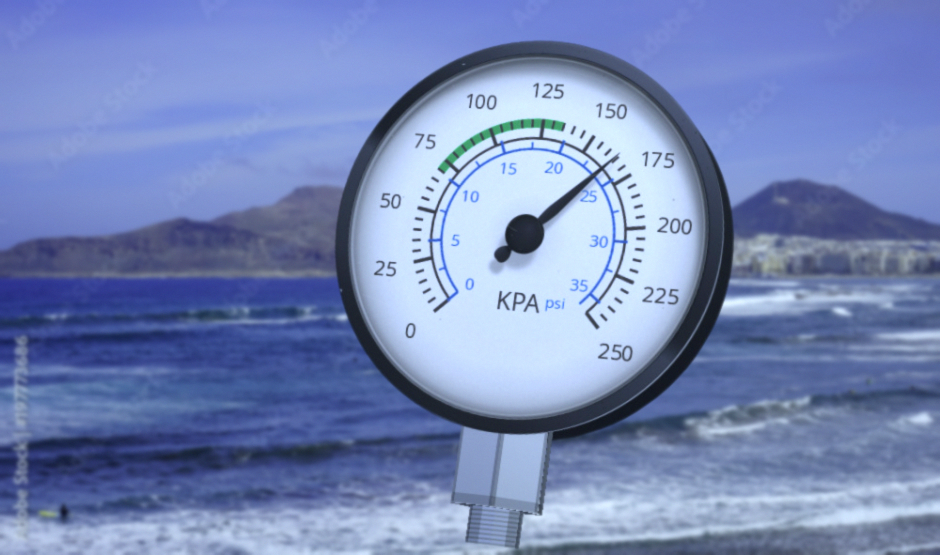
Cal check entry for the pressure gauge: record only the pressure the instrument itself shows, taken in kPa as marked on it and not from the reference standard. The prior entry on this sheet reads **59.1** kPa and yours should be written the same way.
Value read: **165** kPa
